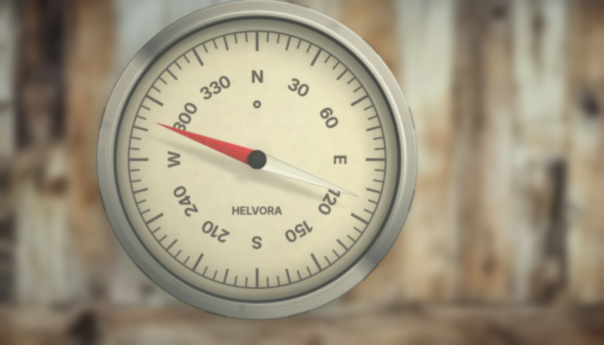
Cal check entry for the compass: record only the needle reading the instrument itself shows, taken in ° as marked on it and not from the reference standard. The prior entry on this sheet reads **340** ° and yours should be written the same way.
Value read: **290** °
